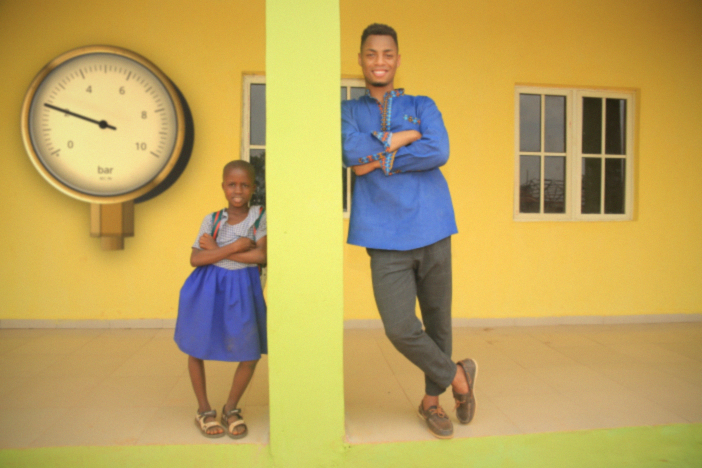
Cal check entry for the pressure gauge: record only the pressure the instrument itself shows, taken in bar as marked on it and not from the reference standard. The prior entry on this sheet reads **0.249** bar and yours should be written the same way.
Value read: **2** bar
